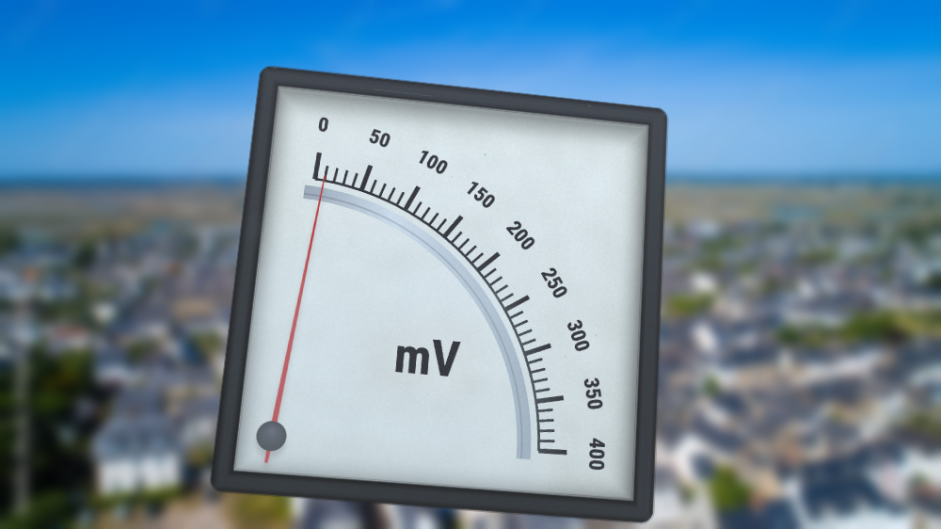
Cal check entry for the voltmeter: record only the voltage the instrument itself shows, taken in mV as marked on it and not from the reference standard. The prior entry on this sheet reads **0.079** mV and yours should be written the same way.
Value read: **10** mV
